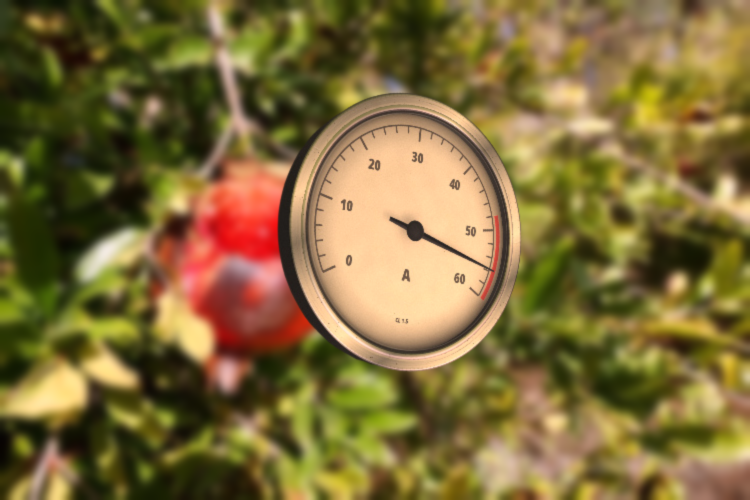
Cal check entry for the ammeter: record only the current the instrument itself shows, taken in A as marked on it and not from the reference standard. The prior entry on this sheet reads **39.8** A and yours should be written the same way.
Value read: **56** A
